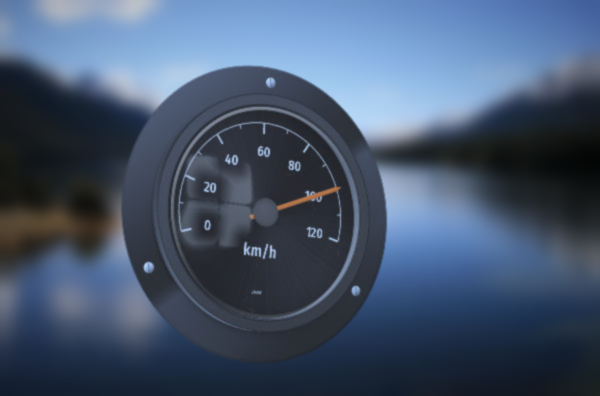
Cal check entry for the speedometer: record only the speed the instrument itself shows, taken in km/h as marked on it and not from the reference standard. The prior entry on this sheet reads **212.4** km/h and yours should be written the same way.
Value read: **100** km/h
